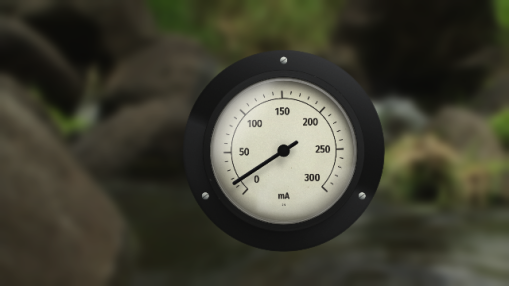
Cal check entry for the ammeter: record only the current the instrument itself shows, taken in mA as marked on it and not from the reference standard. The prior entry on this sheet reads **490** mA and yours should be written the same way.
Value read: **15** mA
